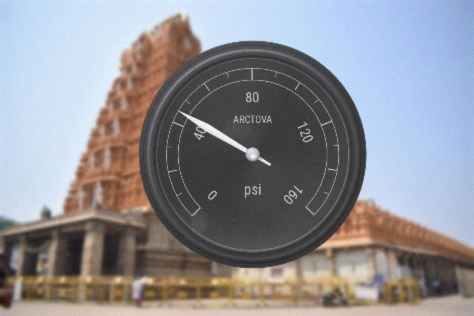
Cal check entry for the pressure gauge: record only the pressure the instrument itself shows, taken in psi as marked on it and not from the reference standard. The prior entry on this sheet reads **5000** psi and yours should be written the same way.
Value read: **45** psi
